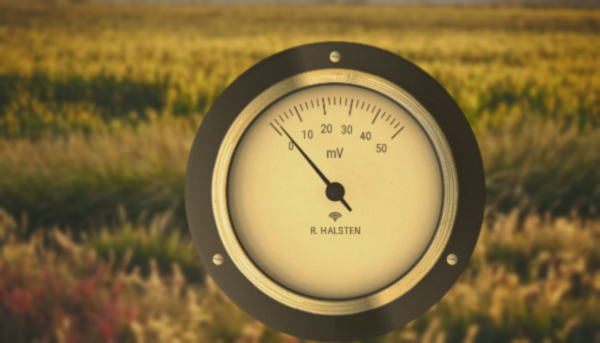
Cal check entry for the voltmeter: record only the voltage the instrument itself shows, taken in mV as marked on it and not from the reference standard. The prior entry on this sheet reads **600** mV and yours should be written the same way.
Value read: **2** mV
